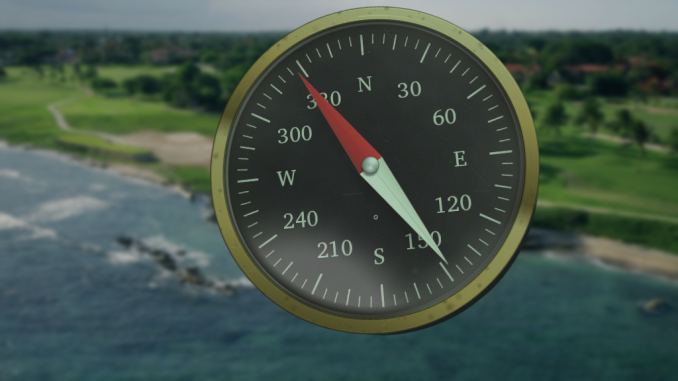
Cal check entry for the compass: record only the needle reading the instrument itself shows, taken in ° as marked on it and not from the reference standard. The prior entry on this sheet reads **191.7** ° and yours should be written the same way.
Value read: **327.5** °
